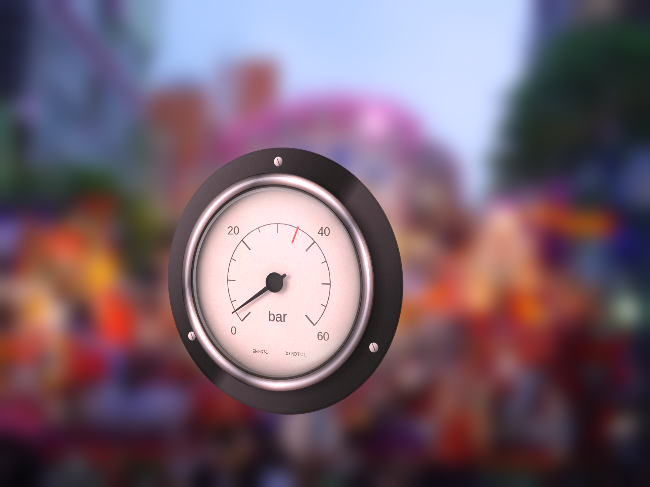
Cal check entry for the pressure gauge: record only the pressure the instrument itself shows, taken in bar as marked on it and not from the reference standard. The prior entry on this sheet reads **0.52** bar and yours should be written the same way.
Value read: **2.5** bar
